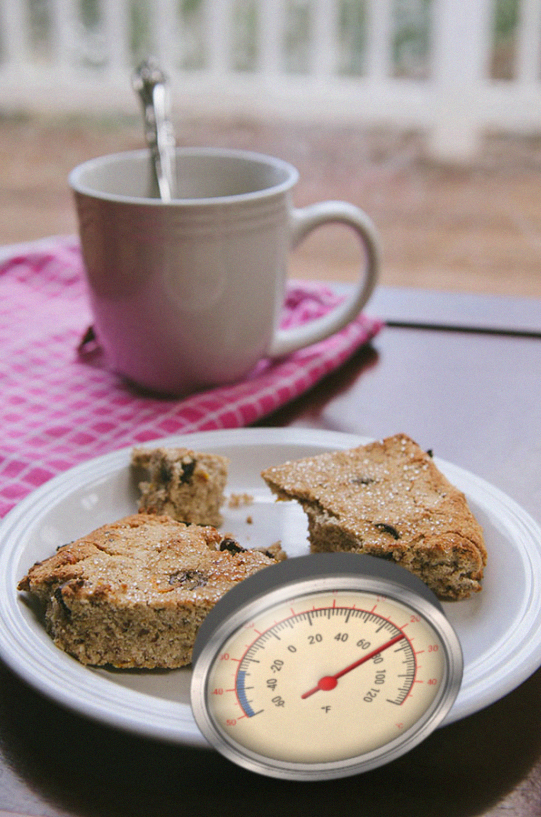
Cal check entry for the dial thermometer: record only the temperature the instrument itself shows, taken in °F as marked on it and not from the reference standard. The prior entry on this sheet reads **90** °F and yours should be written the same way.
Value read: **70** °F
